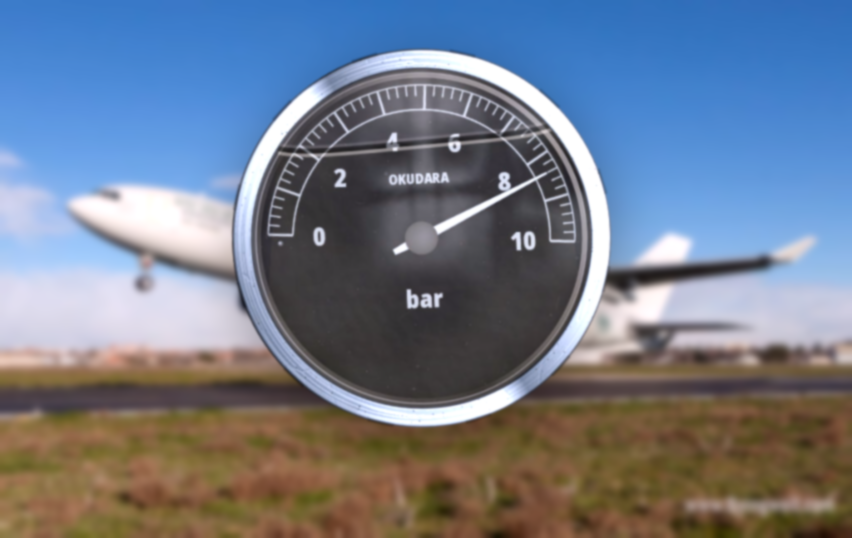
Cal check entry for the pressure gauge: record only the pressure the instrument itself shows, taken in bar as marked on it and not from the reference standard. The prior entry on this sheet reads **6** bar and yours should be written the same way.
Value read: **8.4** bar
